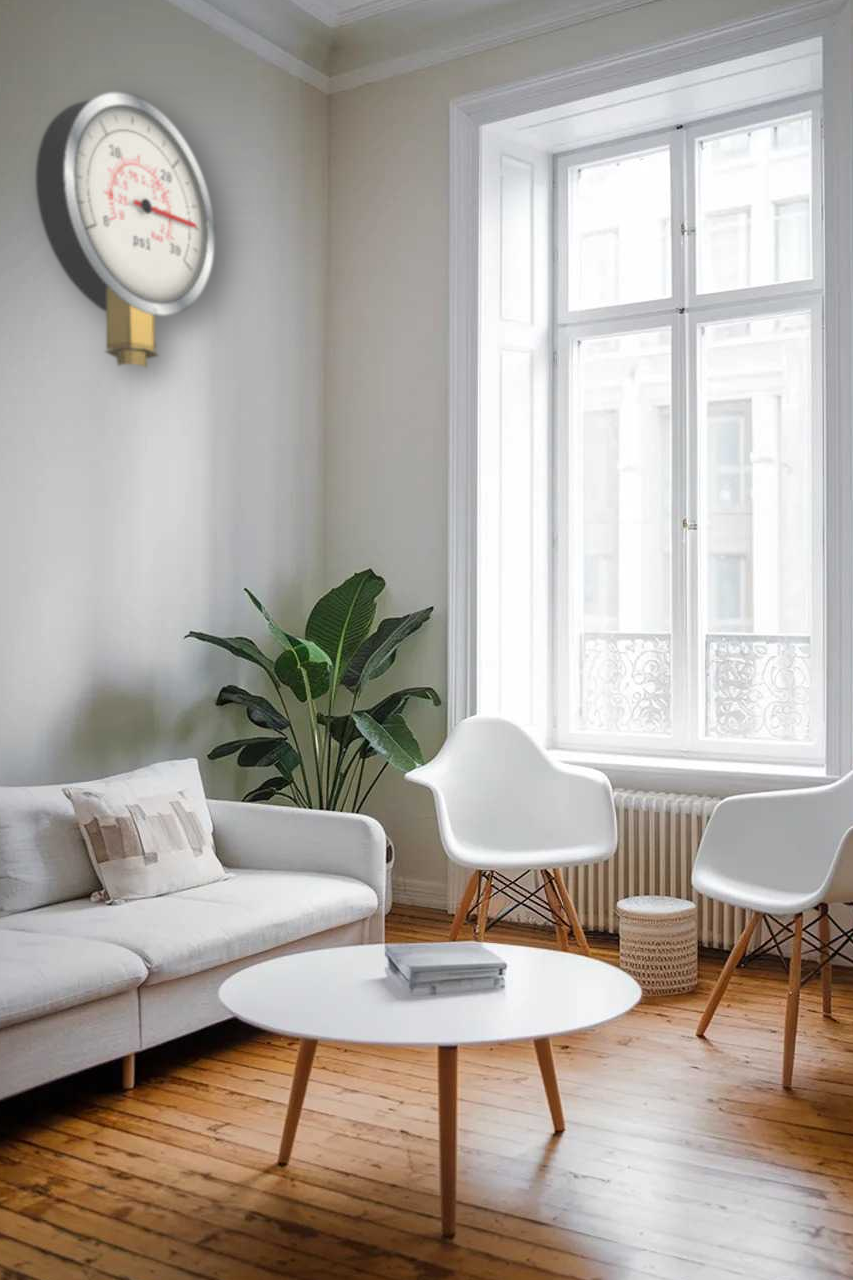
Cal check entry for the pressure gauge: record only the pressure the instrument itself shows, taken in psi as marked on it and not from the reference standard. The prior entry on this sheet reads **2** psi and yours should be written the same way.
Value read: **26** psi
